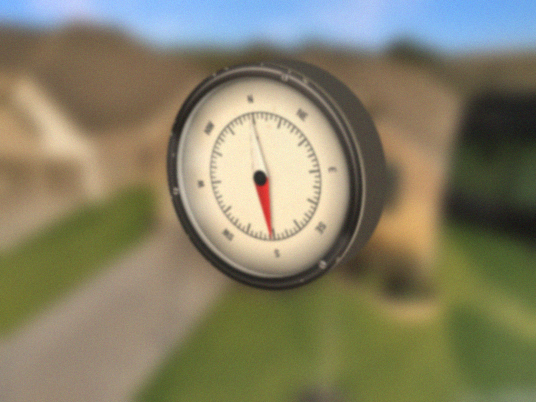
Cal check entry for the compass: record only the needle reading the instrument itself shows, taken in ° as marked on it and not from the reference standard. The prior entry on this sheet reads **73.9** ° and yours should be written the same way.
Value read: **180** °
